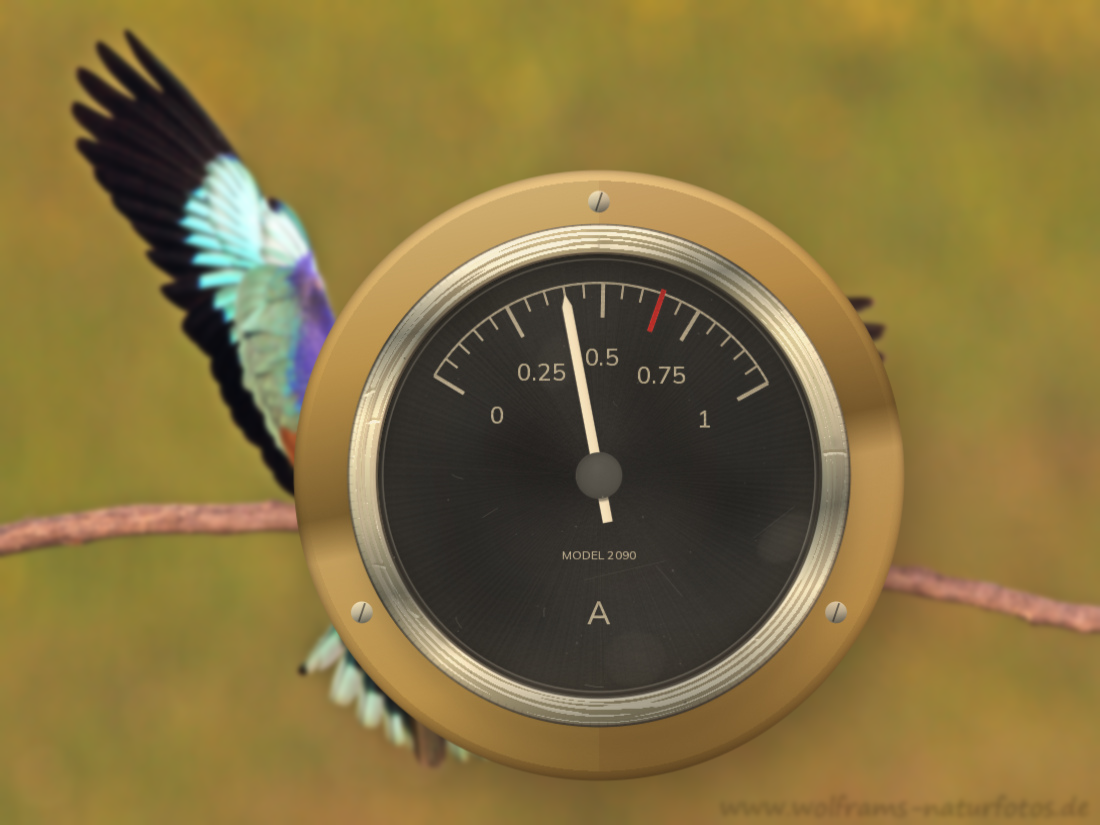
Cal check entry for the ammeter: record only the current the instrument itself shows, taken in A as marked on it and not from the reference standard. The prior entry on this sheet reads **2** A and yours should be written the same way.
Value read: **0.4** A
